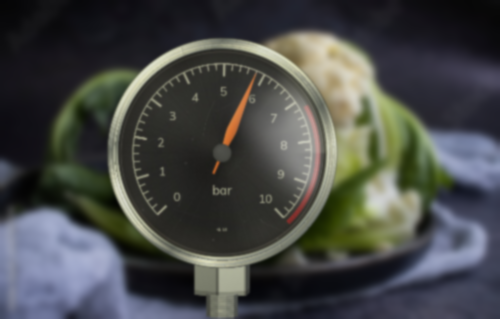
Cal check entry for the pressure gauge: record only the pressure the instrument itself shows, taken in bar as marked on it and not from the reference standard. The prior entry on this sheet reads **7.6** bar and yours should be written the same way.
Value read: **5.8** bar
